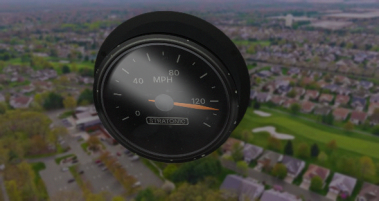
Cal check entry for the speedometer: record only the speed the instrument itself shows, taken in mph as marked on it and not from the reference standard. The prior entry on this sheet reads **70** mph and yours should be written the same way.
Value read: **125** mph
